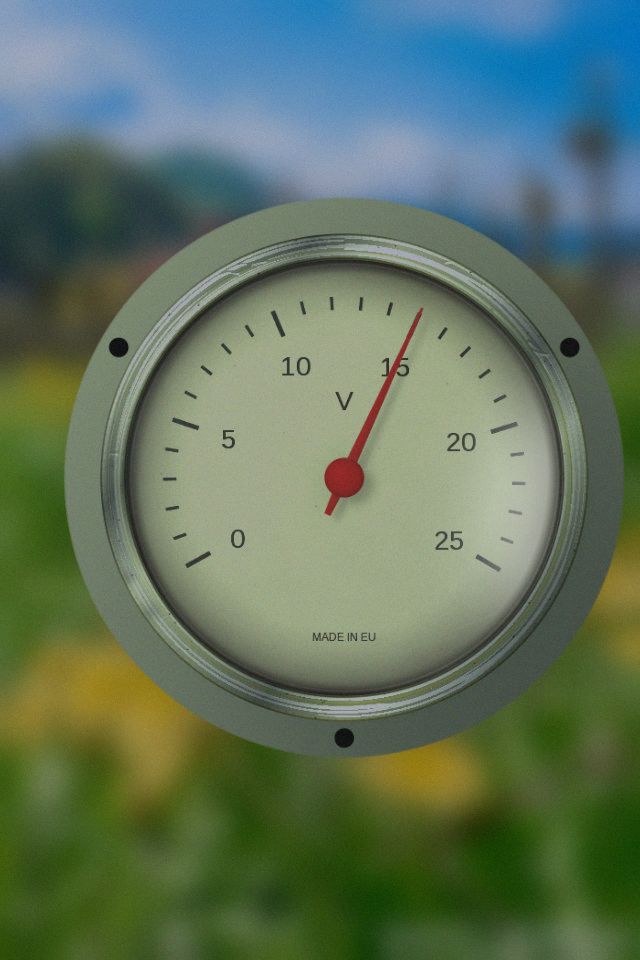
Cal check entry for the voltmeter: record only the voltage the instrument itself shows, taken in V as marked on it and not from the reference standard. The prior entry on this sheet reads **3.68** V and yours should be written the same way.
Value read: **15** V
